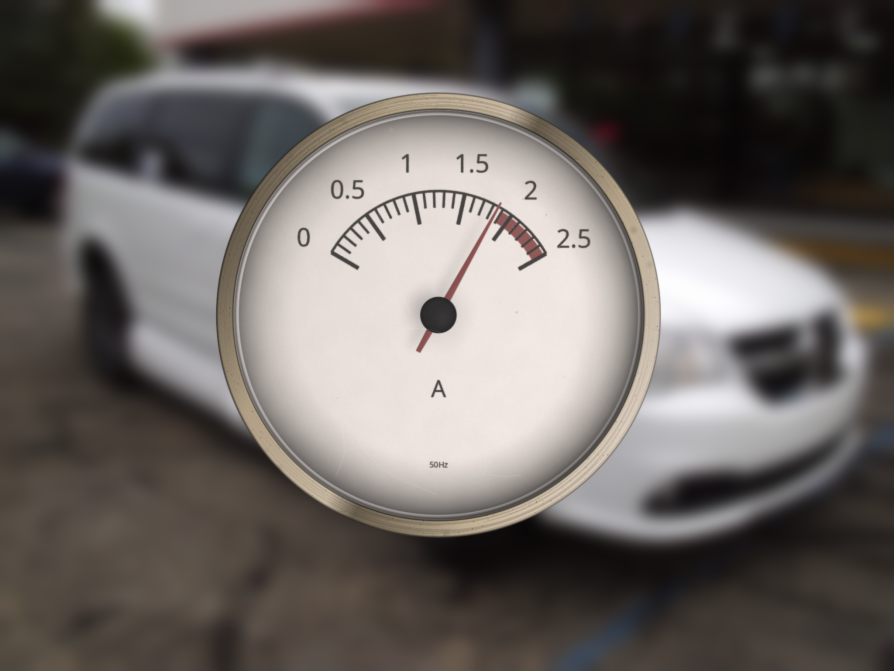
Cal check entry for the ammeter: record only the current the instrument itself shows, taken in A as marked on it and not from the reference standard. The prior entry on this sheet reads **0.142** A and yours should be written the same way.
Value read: **1.85** A
